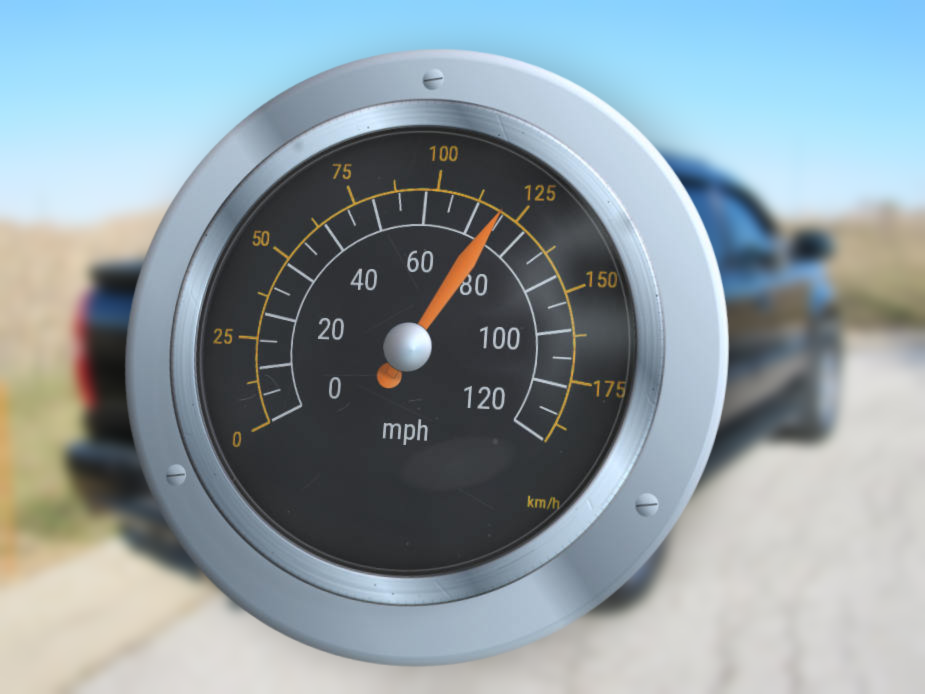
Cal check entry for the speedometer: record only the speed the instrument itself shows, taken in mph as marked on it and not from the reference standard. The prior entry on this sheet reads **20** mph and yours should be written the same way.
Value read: **75** mph
